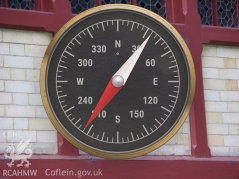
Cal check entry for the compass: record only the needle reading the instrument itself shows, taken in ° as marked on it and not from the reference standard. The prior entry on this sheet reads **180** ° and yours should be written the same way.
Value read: **215** °
